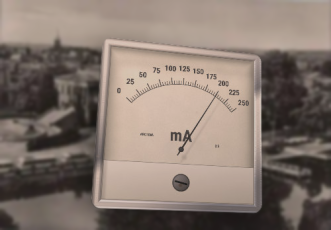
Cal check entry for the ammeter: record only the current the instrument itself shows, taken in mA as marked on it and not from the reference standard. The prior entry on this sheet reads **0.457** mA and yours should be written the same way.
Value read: **200** mA
